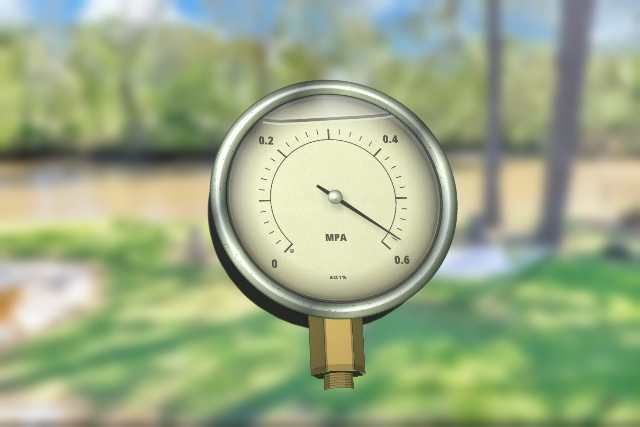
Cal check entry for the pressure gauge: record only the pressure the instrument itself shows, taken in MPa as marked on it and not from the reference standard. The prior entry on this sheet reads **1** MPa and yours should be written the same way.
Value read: **0.58** MPa
